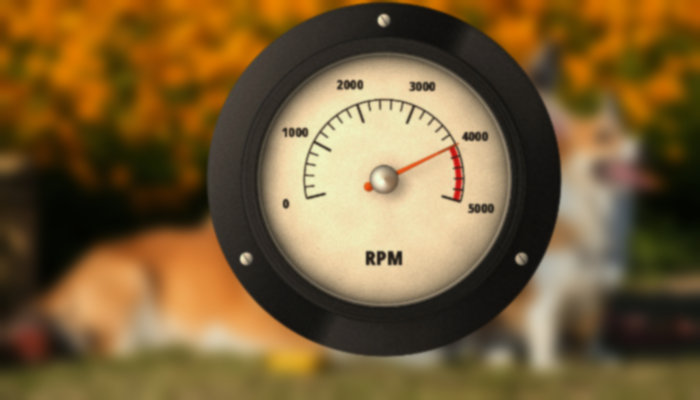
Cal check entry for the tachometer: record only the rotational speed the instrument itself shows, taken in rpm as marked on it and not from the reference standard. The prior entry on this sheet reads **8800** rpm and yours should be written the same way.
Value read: **4000** rpm
